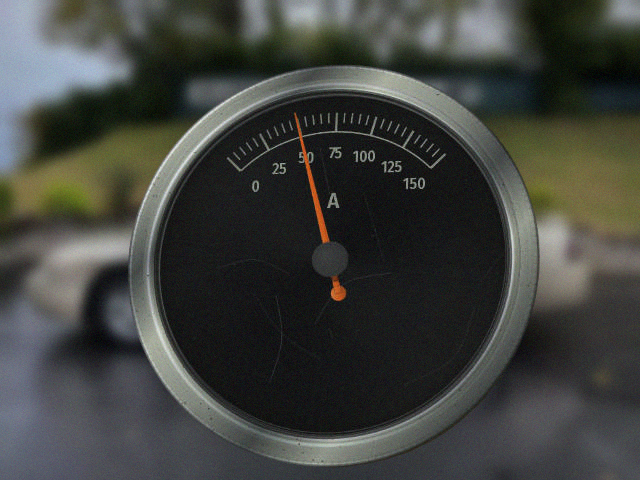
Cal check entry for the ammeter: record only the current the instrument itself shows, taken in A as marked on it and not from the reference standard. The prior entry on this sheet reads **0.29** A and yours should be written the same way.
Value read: **50** A
